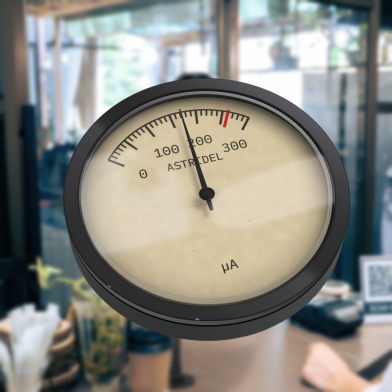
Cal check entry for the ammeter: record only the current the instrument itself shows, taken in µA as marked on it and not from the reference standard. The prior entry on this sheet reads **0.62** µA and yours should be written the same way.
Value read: **170** µA
